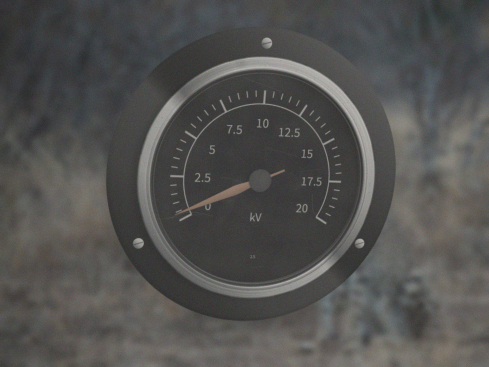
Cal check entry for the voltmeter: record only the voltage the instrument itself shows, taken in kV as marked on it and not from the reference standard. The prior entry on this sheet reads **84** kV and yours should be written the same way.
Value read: **0.5** kV
